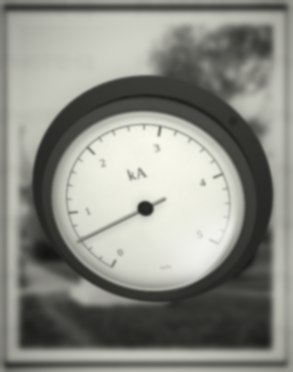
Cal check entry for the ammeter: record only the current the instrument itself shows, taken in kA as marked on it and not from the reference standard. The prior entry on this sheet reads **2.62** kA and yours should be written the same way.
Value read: **0.6** kA
